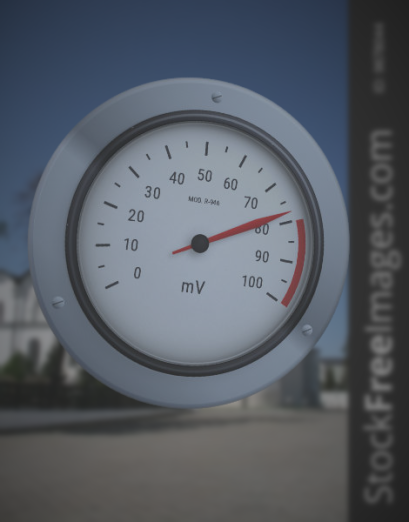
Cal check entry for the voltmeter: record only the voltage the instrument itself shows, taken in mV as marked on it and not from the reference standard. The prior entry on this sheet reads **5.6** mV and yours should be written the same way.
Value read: **77.5** mV
